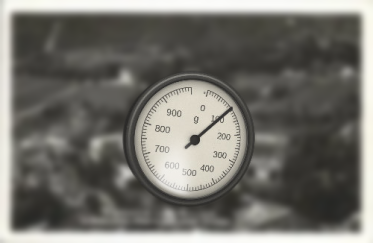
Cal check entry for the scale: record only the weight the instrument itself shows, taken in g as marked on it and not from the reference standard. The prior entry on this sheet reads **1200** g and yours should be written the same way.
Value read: **100** g
